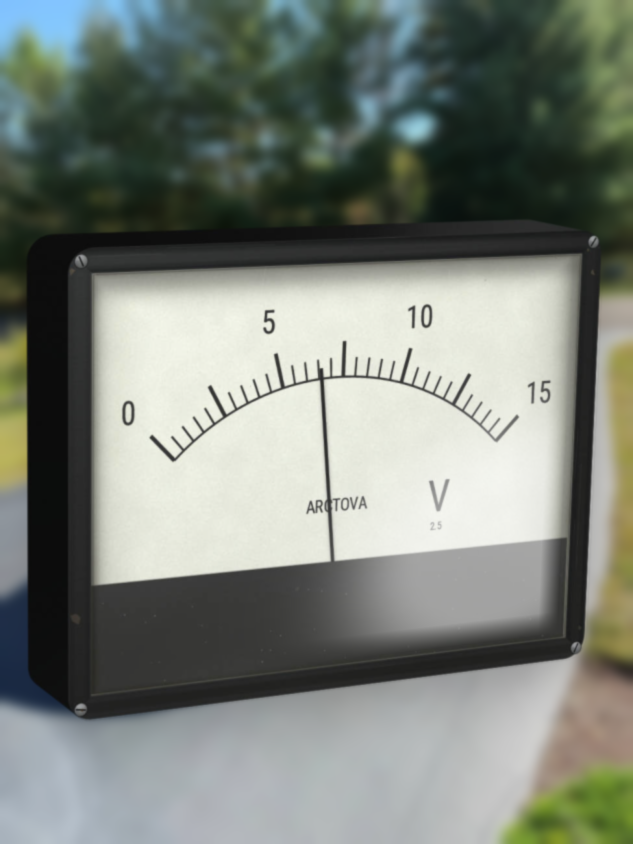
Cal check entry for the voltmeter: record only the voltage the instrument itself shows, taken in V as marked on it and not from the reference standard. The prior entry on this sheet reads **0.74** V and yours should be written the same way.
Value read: **6.5** V
